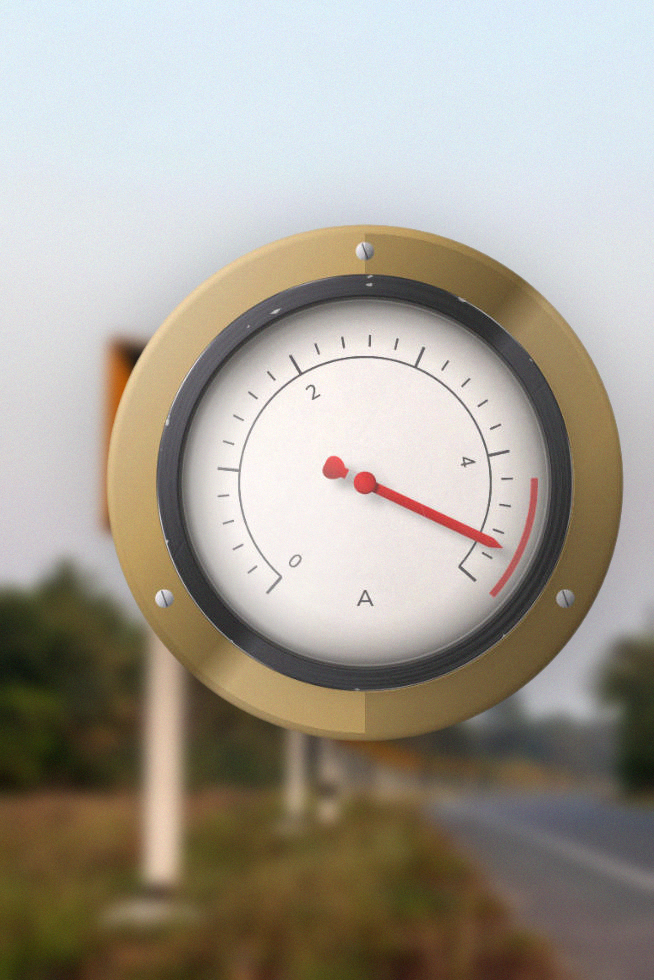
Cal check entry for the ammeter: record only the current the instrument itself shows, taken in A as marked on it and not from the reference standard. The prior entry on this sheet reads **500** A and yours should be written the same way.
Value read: **4.7** A
